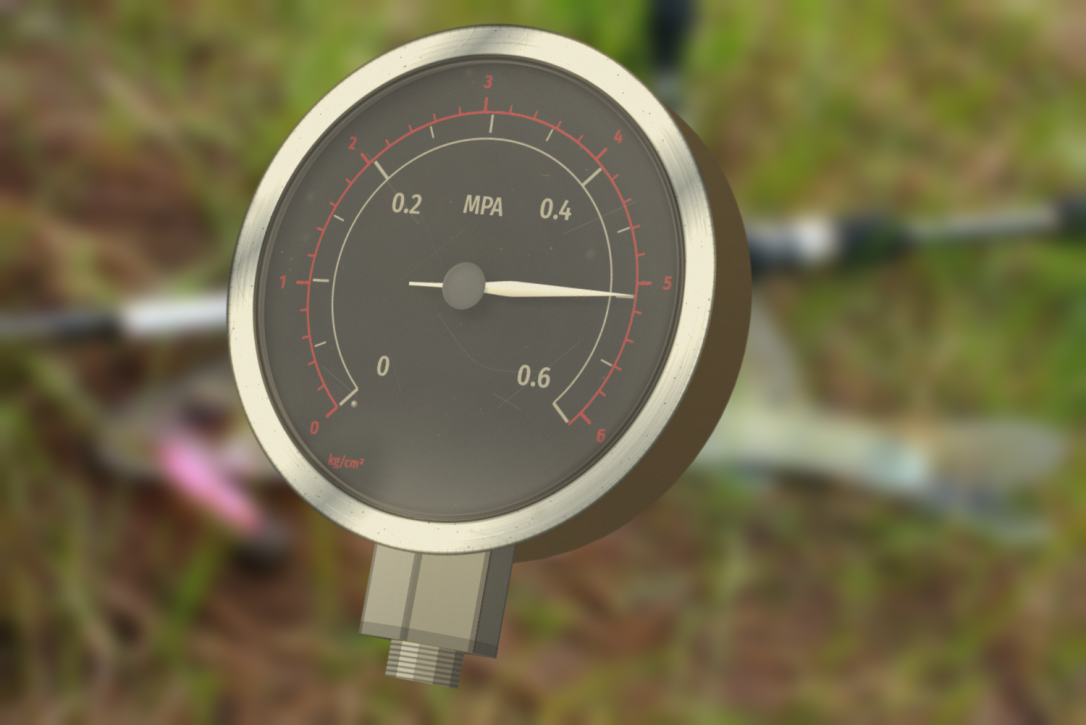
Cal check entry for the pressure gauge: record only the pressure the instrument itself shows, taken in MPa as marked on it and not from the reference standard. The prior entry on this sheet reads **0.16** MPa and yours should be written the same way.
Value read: **0.5** MPa
